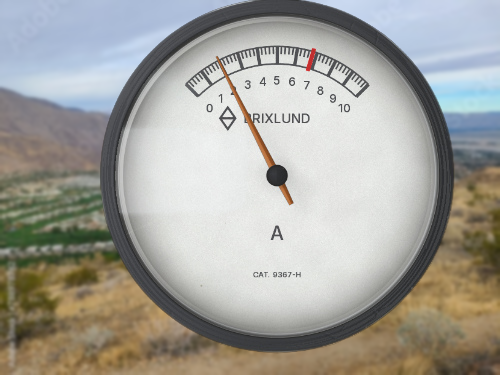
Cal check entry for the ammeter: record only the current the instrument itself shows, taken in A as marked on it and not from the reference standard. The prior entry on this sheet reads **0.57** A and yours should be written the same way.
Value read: **2** A
